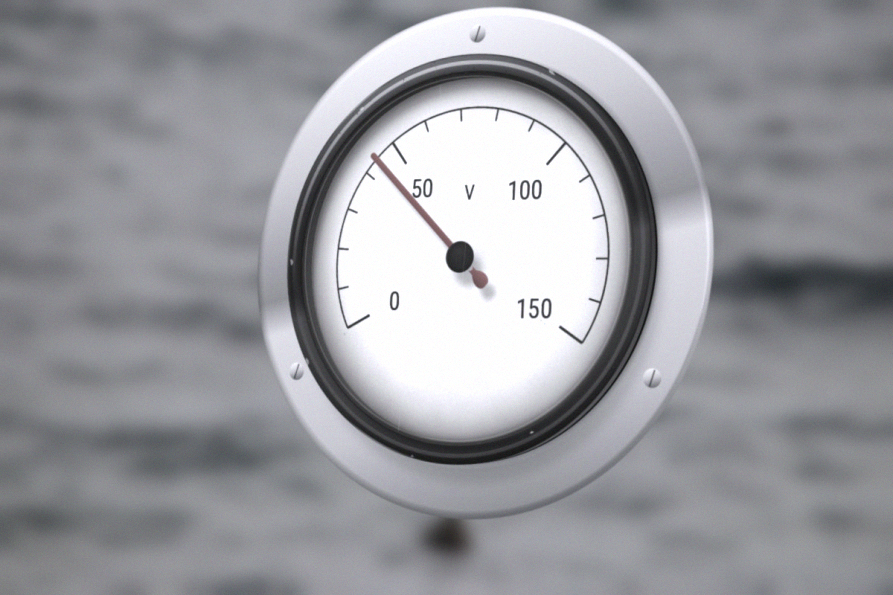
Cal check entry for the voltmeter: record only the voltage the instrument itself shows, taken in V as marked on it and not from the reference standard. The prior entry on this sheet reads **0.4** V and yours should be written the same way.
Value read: **45** V
